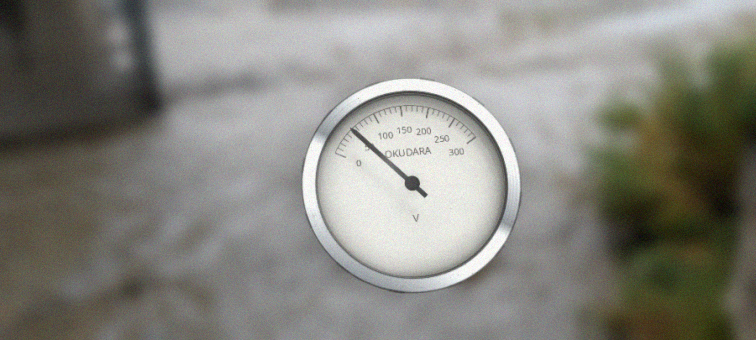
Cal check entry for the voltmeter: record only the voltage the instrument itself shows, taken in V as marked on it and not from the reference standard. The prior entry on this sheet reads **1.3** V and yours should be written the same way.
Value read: **50** V
